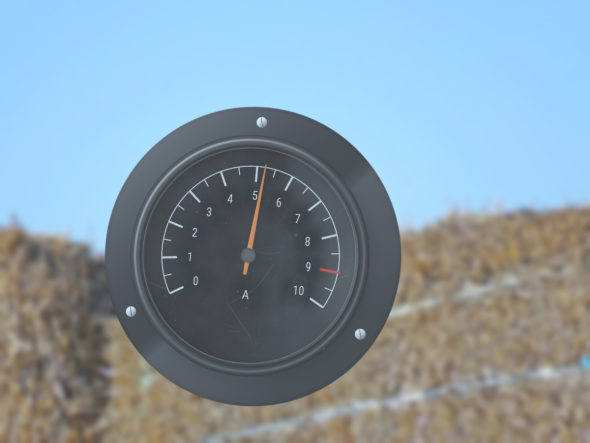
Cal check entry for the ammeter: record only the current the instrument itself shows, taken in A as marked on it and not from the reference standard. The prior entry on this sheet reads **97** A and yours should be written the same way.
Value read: **5.25** A
